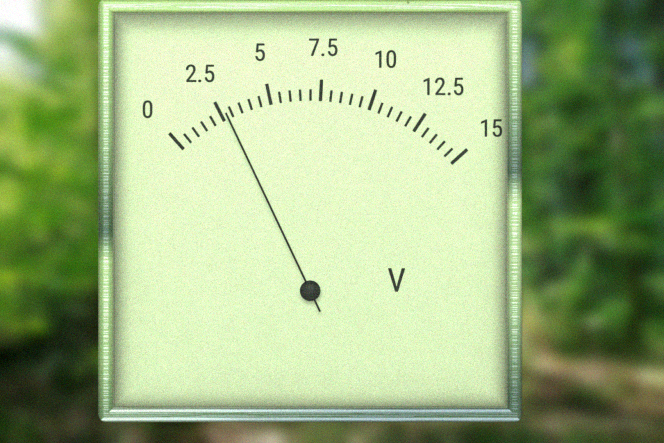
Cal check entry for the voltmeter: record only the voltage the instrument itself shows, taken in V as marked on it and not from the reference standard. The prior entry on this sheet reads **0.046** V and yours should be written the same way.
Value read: **2.75** V
